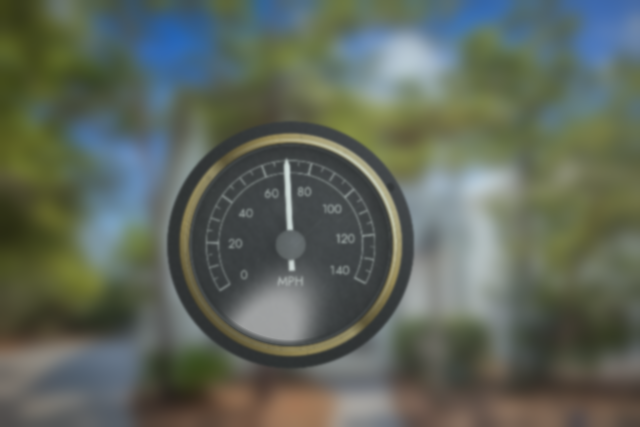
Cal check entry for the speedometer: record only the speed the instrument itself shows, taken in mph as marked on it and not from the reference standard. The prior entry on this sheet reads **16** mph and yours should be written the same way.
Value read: **70** mph
